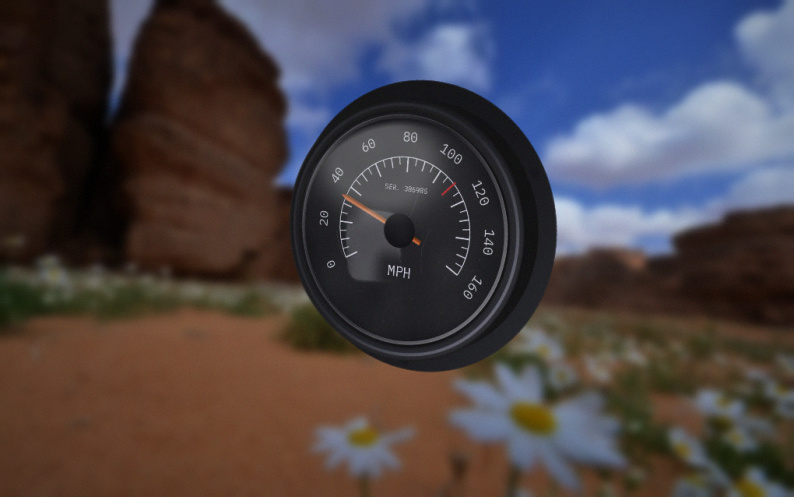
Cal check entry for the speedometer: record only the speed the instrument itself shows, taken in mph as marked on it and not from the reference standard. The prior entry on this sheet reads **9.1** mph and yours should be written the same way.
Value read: **35** mph
